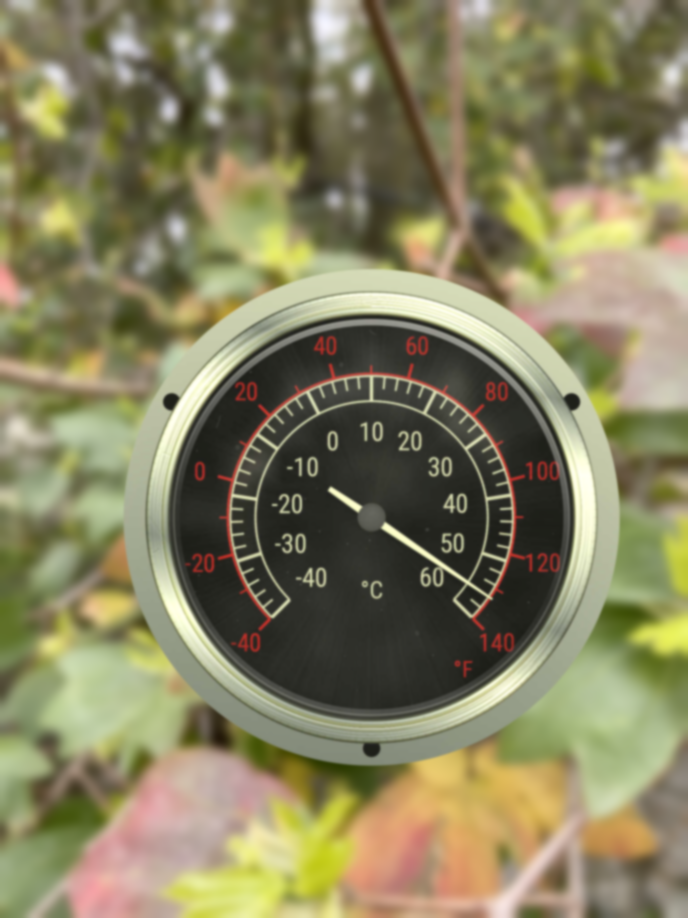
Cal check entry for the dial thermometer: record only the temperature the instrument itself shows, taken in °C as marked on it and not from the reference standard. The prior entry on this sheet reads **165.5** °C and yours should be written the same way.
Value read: **56** °C
